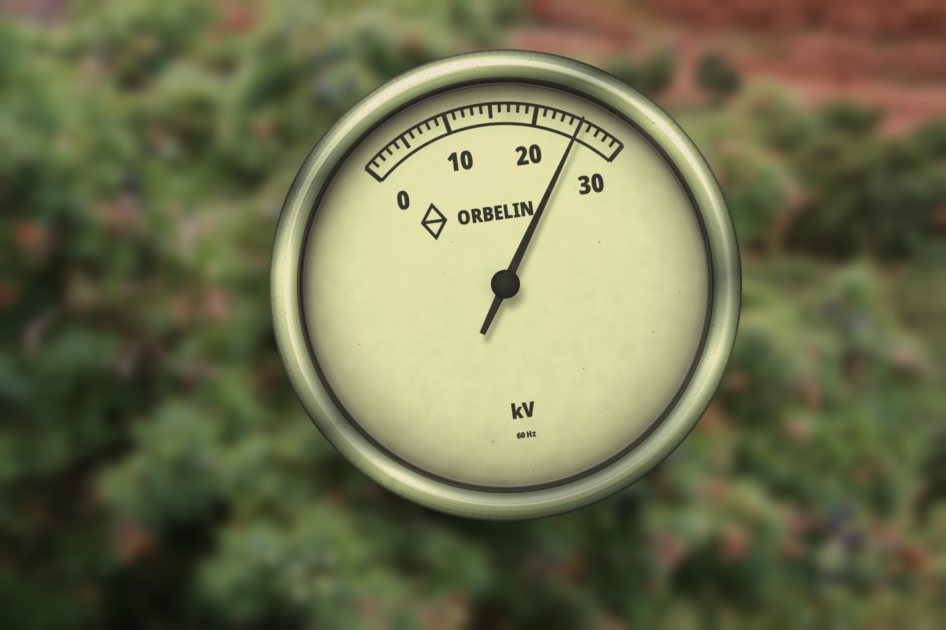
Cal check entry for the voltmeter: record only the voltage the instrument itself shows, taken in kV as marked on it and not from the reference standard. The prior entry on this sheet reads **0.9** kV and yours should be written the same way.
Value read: **25** kV
